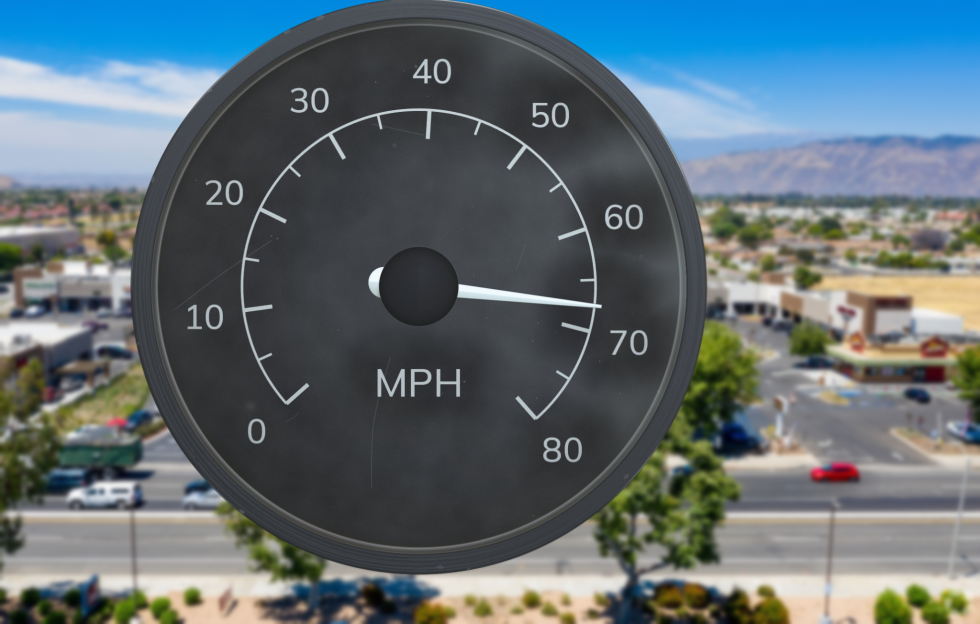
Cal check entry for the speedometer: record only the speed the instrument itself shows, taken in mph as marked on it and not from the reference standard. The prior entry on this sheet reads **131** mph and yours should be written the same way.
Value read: **67.5** mph
